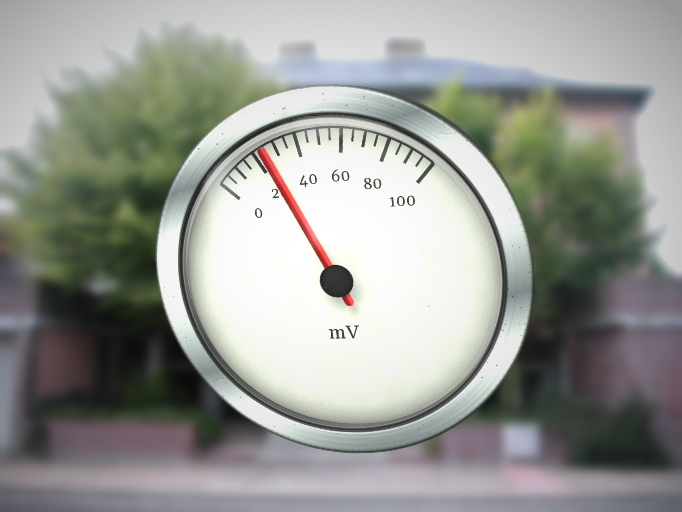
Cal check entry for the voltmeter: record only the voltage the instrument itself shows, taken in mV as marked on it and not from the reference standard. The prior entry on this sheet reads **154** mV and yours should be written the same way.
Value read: **25** mV
